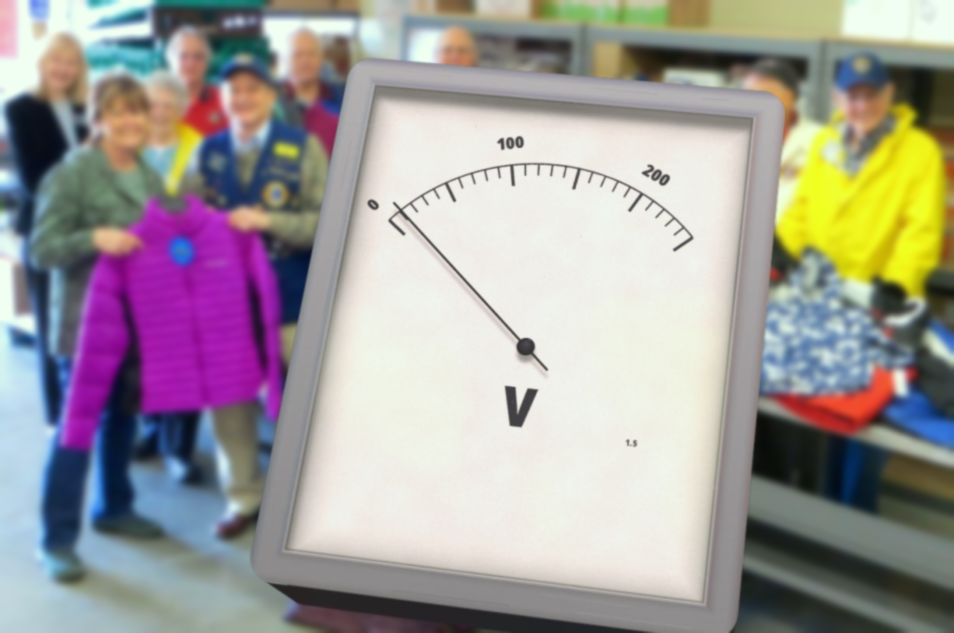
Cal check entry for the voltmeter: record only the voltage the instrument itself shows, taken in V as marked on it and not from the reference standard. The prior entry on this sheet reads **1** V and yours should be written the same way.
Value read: **10** V
